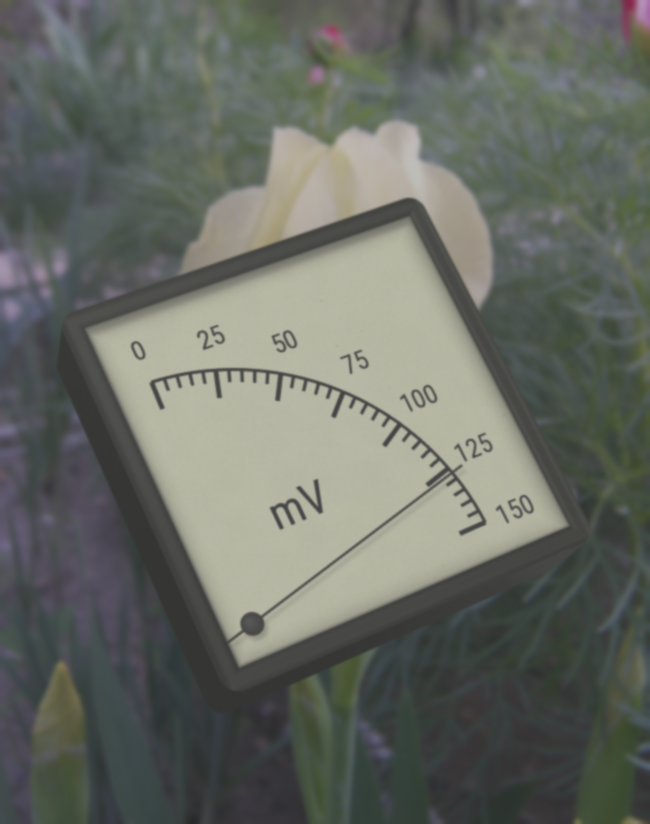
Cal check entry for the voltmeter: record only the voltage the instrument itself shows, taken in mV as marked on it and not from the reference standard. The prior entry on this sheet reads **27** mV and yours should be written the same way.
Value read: **127.5** mV
